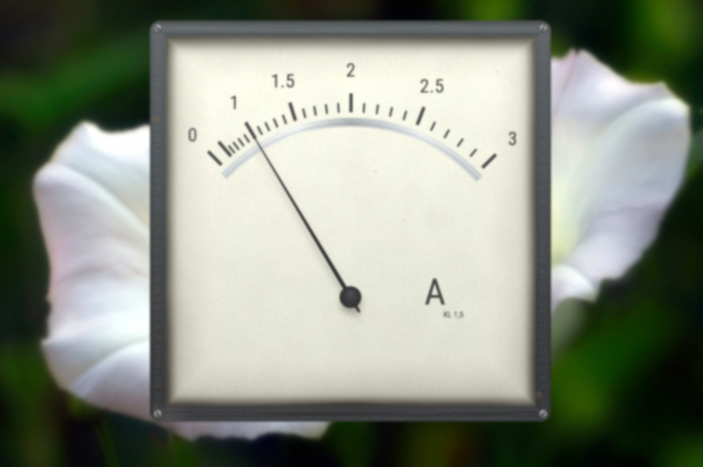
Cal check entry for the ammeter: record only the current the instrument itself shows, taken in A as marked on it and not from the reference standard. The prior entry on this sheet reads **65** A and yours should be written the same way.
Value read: **1** A
